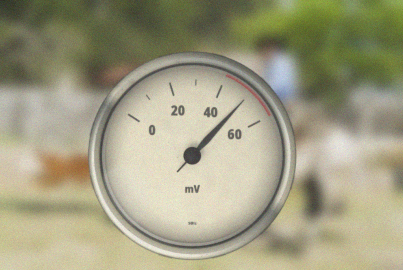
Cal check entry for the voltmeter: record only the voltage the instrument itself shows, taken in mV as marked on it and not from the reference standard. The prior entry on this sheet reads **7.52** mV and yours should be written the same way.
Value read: **50** mV
